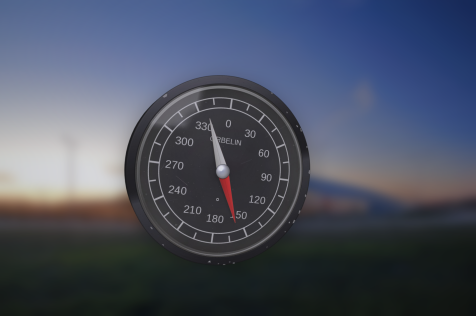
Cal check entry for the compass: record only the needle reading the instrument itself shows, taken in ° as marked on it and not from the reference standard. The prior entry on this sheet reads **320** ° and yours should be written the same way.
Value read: **157.5** °
